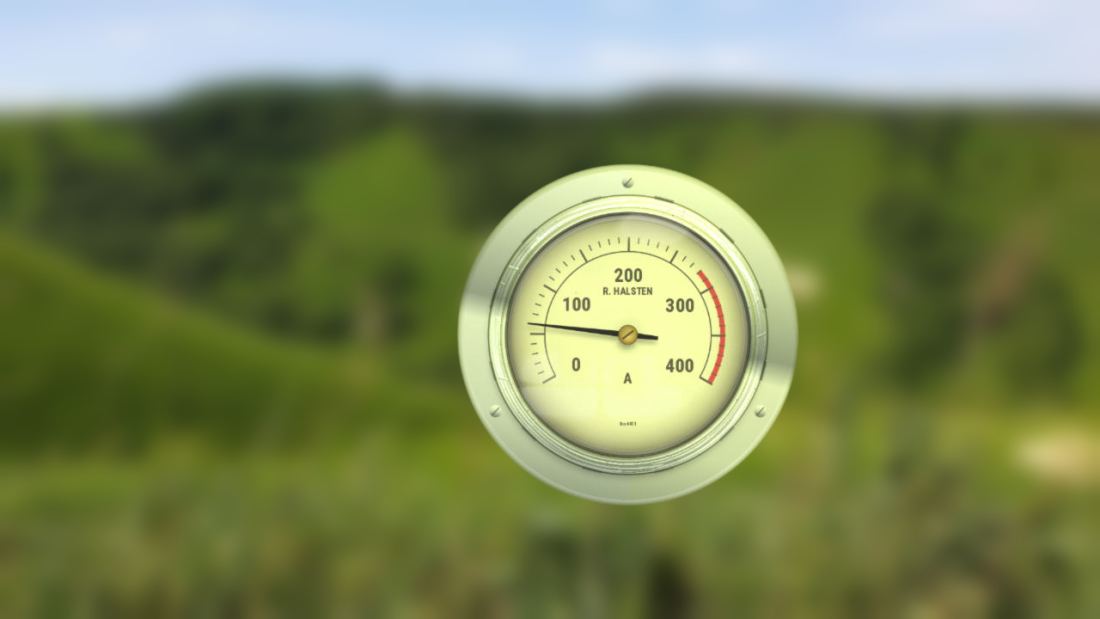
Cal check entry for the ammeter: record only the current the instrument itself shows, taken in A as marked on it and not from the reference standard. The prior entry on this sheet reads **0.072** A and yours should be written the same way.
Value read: **60** A
